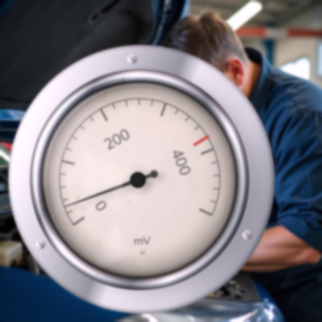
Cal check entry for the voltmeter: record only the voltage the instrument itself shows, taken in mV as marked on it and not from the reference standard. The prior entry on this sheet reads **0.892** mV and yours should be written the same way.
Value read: **30** mV
